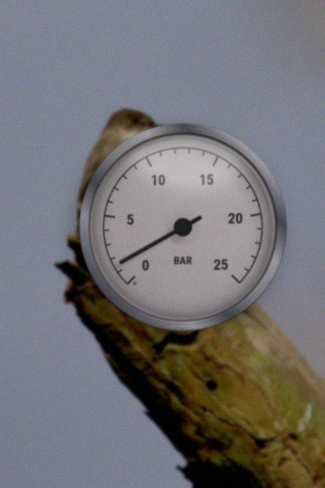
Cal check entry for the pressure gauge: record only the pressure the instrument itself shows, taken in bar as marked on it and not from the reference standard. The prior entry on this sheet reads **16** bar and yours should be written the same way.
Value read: **1.5** bar
